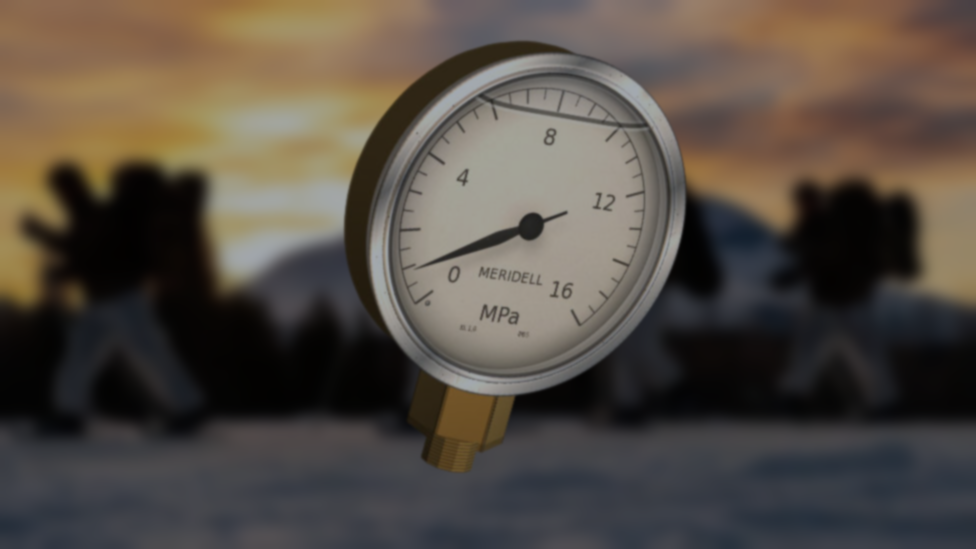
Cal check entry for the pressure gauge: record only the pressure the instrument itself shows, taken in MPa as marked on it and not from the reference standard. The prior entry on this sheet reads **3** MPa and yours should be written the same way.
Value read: **1** MPa
